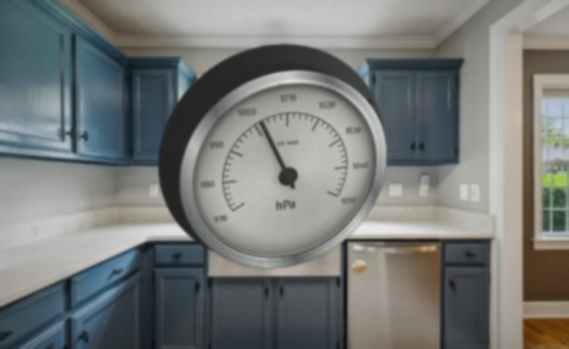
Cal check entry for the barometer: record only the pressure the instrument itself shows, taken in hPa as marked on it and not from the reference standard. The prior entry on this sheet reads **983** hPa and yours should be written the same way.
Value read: **1002** hPa
